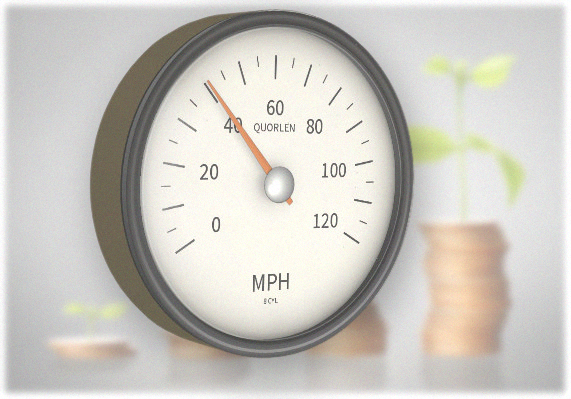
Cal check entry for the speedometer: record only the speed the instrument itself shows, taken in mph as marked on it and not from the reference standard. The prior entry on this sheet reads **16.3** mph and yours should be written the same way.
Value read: **40** mph
